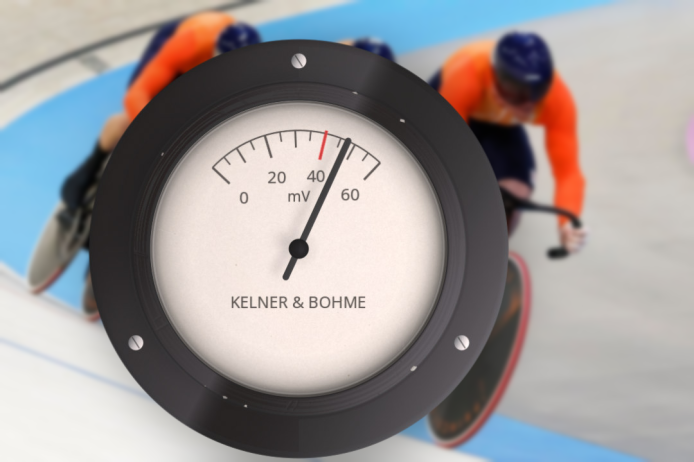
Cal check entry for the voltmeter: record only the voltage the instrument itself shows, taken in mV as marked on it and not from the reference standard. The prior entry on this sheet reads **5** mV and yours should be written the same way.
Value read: **47.5** mV
